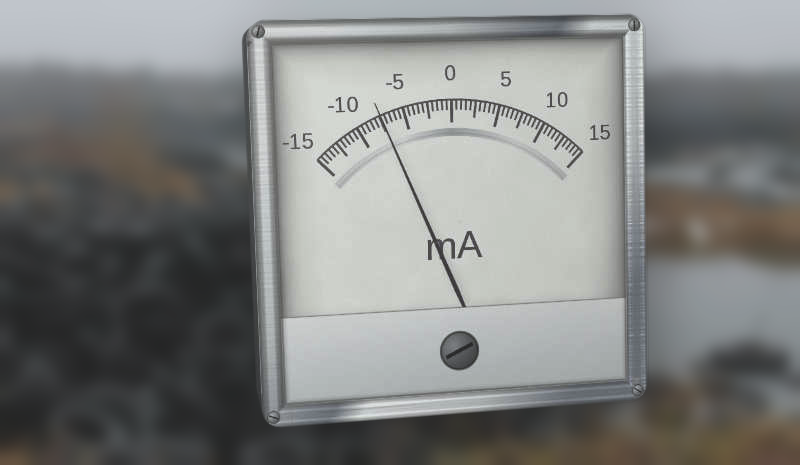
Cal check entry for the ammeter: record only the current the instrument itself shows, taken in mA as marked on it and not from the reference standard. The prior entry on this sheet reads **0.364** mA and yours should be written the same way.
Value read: **-7.5** mA
